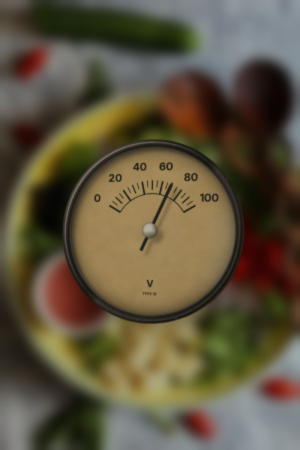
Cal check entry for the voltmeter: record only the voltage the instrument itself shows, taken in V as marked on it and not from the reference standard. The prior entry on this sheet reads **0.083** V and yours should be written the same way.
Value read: **70** V
